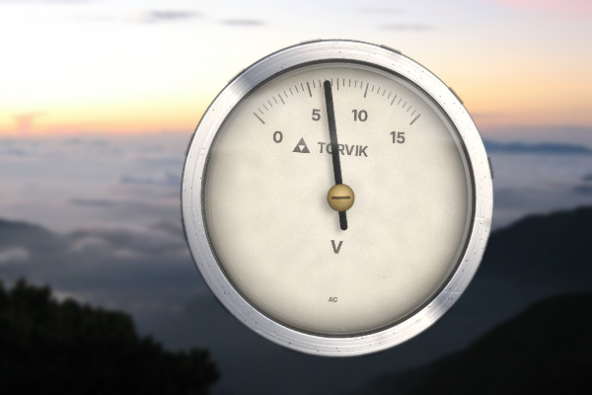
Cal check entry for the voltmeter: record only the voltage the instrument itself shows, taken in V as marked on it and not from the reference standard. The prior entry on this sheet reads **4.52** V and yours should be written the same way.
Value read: **6.5** V
